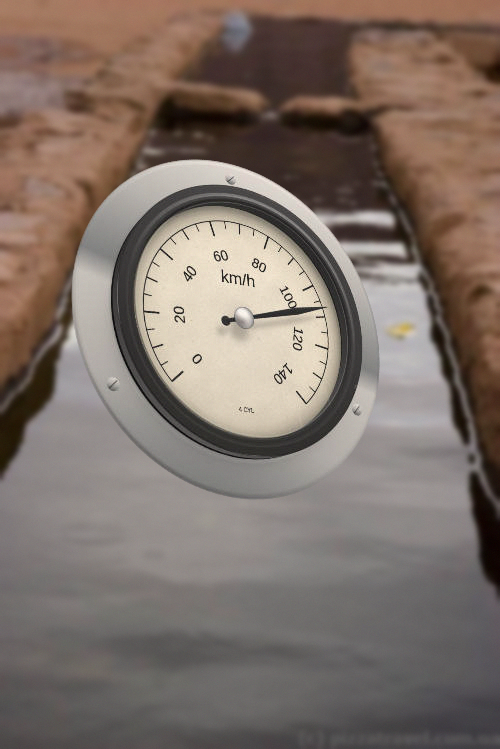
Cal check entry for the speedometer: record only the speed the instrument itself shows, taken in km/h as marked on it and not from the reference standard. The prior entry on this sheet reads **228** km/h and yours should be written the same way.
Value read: **107.5** km/h
